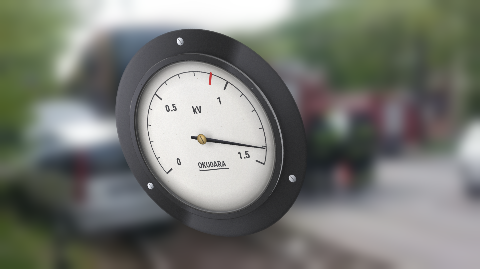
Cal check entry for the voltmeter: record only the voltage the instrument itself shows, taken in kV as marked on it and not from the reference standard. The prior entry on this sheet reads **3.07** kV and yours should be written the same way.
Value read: **1.4** kV
